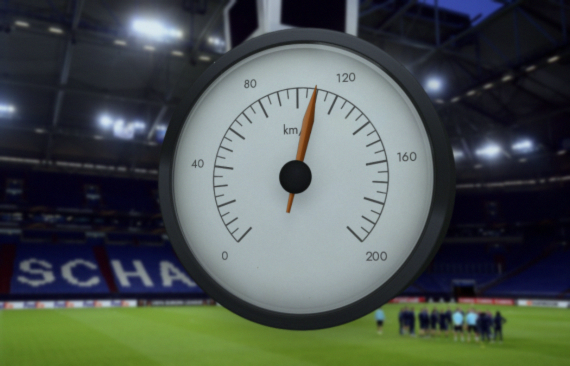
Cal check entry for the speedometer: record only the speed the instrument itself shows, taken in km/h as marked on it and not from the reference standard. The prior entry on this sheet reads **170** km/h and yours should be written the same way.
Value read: **110** km/h
